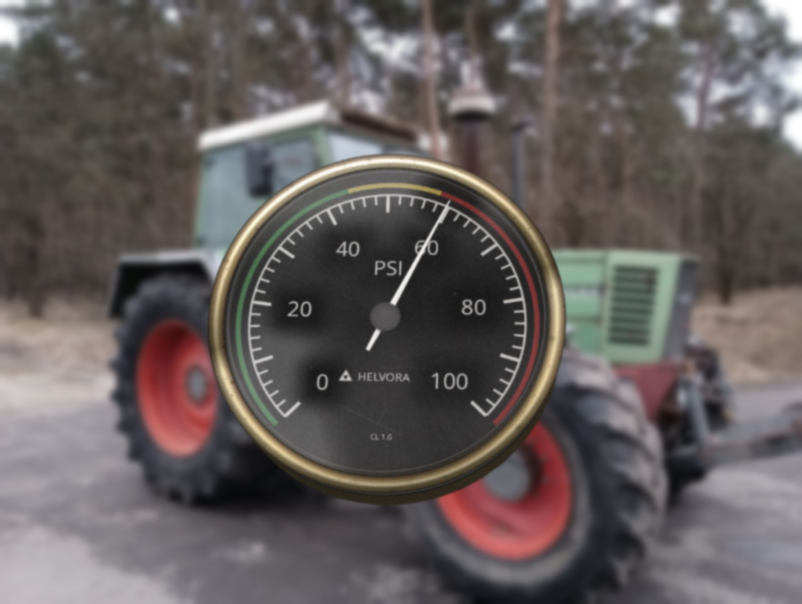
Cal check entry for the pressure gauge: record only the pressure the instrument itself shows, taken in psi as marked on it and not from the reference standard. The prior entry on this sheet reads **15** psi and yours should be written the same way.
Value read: **60** psi
